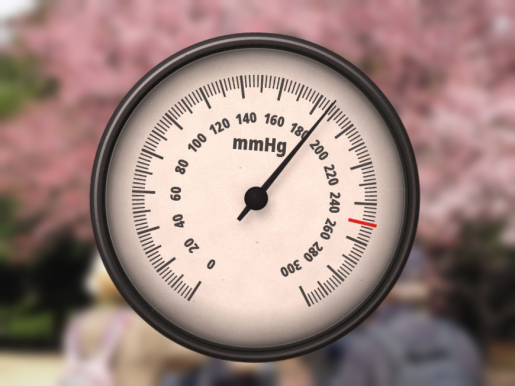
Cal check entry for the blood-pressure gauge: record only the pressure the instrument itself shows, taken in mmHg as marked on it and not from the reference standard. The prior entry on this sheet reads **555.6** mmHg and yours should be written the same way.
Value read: **186** mmHg
